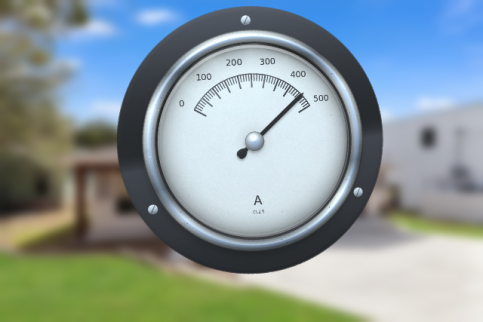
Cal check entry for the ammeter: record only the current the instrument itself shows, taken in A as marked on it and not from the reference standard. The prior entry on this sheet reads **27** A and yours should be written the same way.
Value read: **450** A
